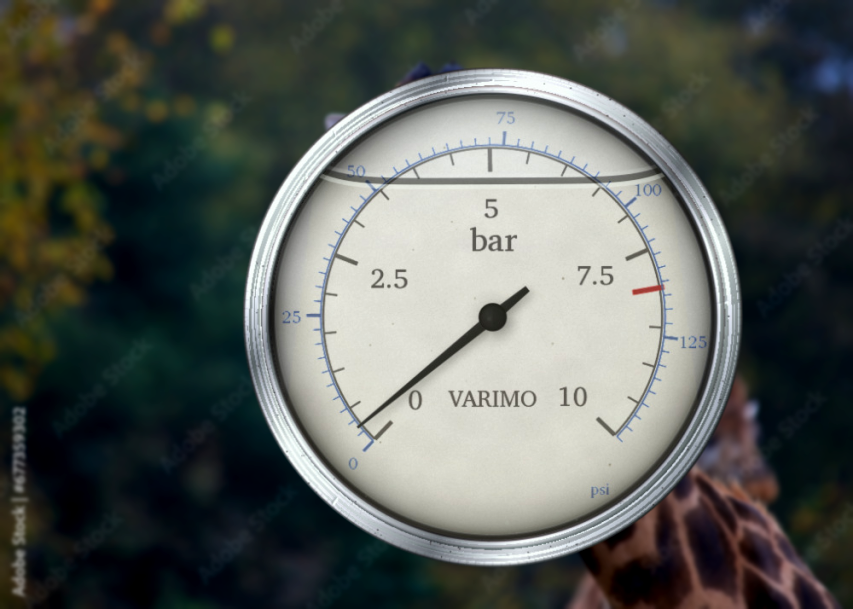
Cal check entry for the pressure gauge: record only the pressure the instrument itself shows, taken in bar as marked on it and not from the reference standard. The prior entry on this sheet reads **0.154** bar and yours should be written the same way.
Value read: **0.25** bar
